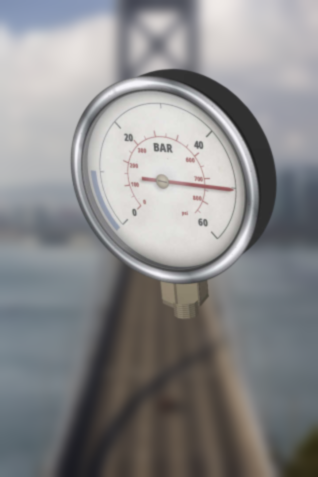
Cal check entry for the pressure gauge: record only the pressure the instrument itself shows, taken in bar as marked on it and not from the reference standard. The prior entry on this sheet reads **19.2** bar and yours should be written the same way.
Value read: **50** bar
